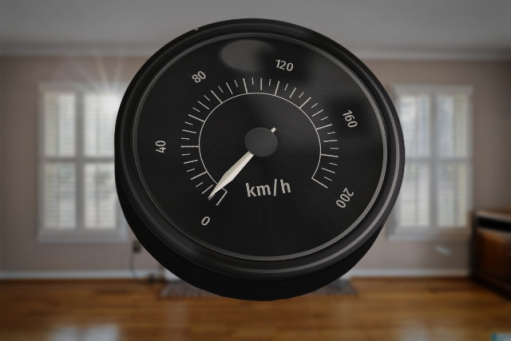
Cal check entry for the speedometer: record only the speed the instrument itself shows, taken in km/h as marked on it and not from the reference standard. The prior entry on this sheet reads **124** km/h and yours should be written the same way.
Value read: **5** km/h
